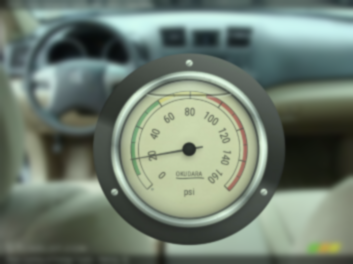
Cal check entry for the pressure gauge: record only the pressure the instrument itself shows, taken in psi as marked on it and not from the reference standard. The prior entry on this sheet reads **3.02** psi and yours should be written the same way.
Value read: **20** psi
